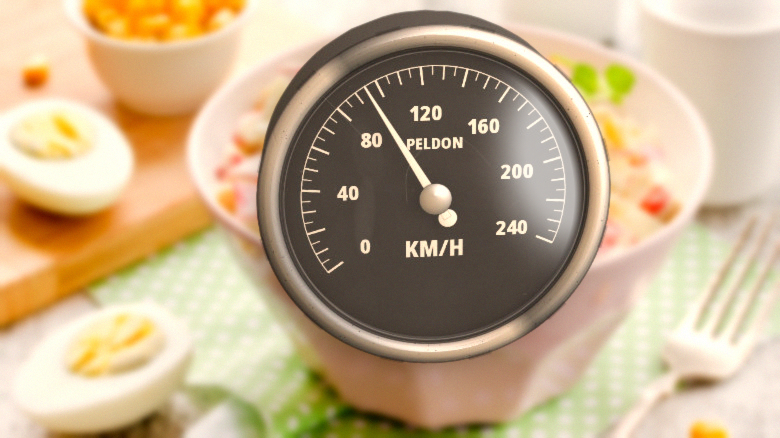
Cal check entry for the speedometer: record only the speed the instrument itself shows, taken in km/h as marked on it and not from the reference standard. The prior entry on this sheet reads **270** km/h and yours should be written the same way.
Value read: **95** km/h
